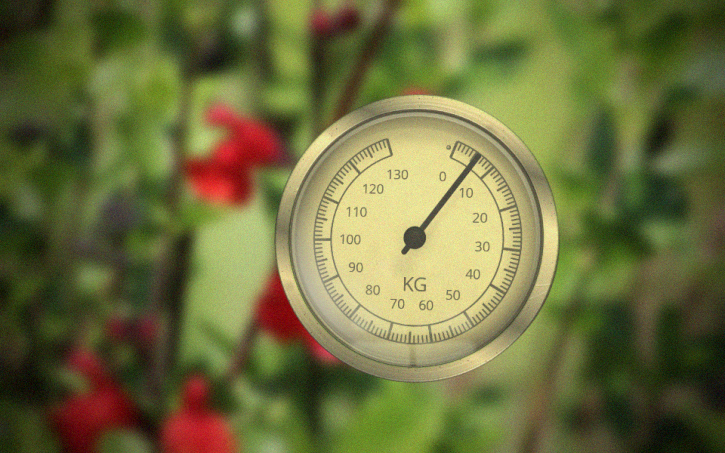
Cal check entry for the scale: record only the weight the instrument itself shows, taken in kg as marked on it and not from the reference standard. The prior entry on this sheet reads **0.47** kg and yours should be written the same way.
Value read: **6** kg
